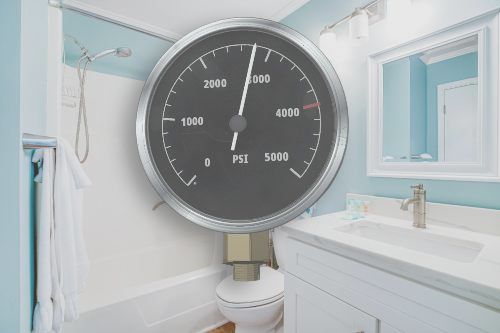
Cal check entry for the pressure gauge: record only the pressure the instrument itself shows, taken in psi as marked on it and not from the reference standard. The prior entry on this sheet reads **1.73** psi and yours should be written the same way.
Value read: **2800** psi
